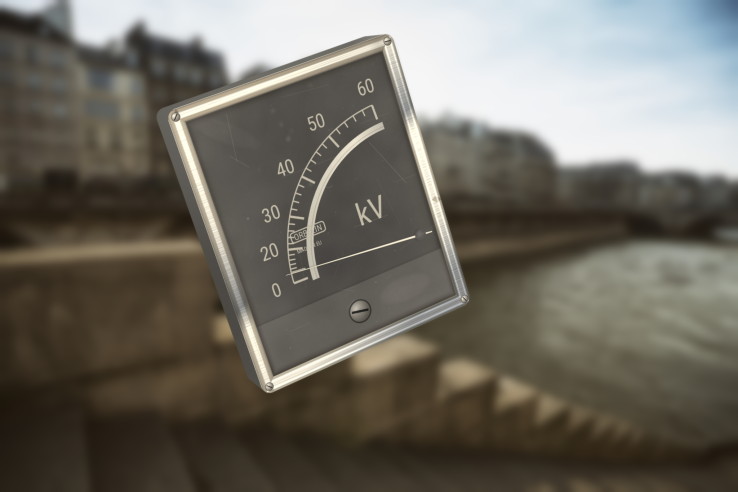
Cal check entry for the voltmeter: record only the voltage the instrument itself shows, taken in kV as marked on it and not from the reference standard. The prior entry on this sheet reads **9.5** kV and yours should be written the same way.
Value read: **10** kV
